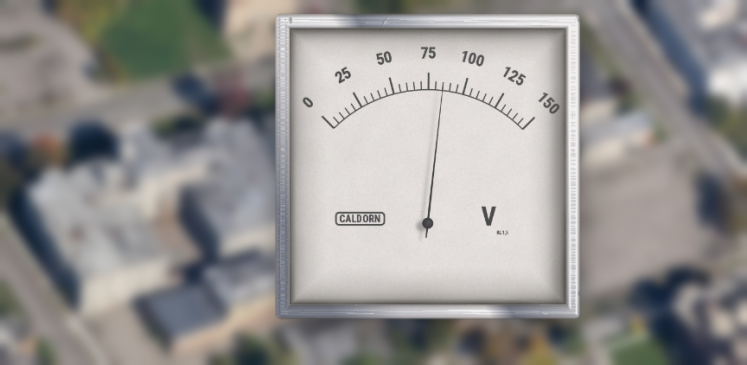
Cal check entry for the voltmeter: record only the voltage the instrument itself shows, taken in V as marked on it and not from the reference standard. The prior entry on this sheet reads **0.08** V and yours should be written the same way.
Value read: **85** V
